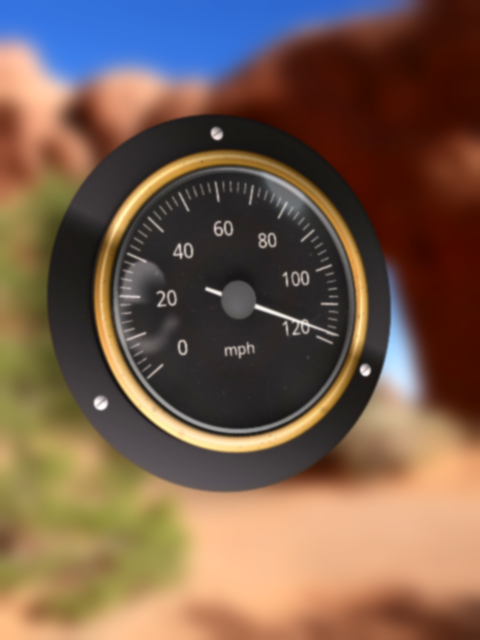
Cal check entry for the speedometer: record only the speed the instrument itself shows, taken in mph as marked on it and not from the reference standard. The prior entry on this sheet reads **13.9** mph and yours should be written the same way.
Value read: **118** mph
